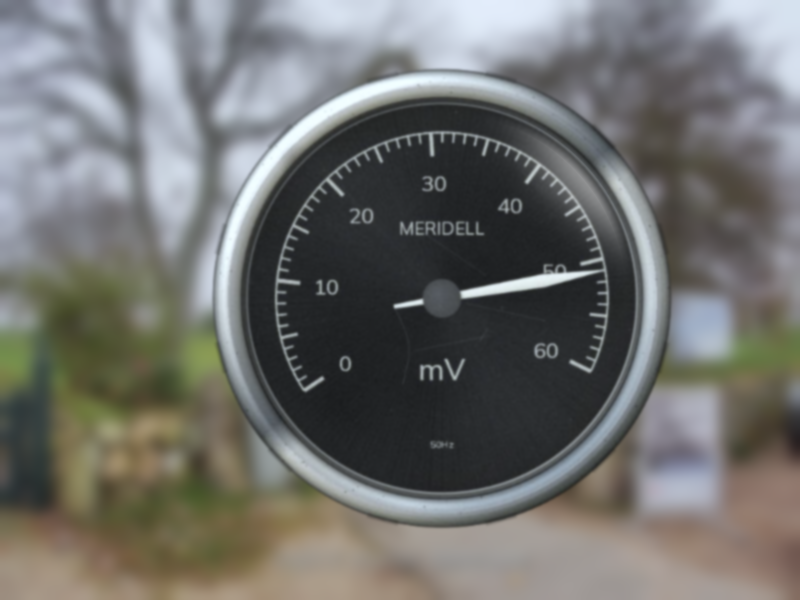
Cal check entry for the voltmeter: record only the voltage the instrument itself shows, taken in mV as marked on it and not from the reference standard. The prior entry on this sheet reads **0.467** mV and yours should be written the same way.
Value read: **51** mV
